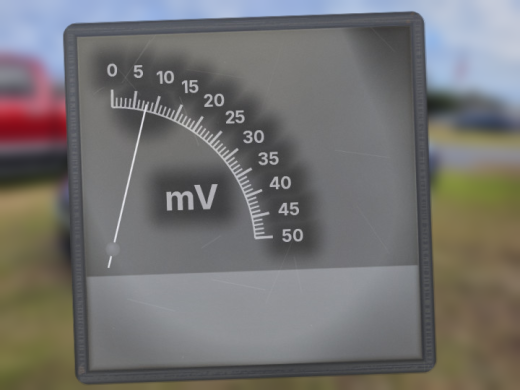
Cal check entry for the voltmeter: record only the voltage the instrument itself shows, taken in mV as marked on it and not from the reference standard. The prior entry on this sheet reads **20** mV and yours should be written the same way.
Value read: **8** mV
